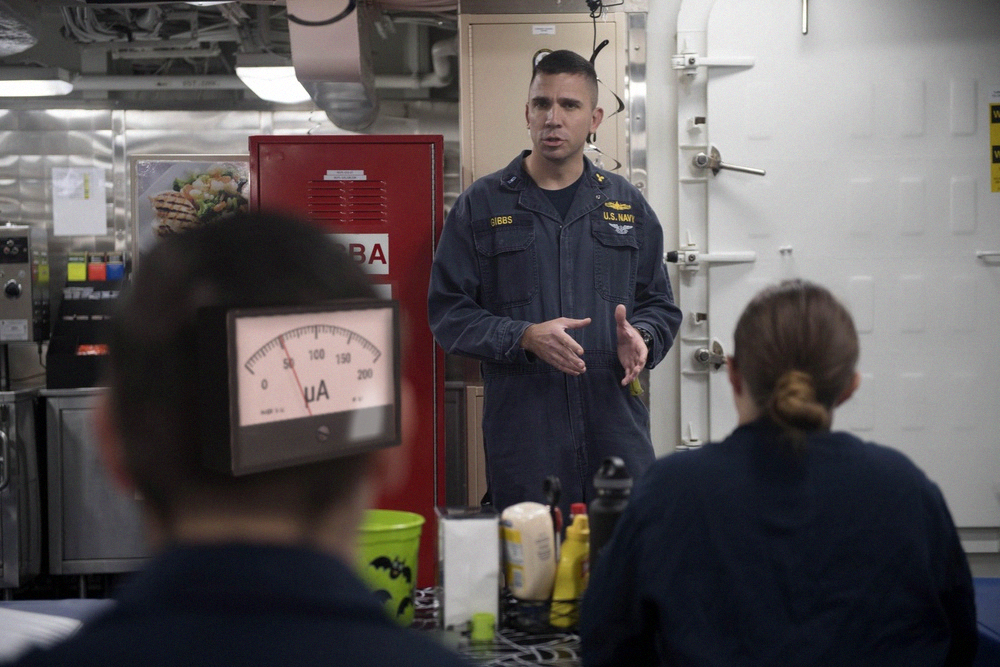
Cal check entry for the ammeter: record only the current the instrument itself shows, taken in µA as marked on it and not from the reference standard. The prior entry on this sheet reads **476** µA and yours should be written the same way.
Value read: **50** µA
